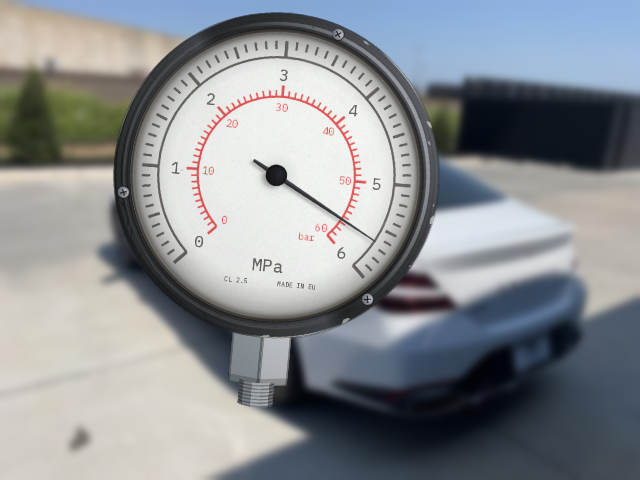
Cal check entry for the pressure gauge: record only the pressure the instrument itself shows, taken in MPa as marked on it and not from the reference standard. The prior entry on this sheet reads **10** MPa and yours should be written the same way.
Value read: **5.65** MPa
